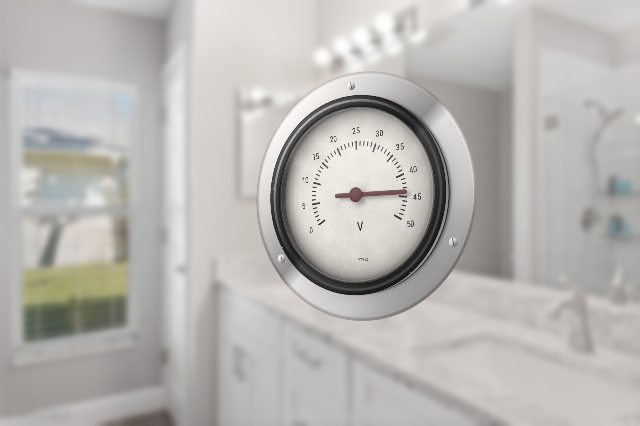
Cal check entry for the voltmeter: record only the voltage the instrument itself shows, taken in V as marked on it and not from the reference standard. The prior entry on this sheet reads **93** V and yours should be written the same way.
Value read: **44** V
